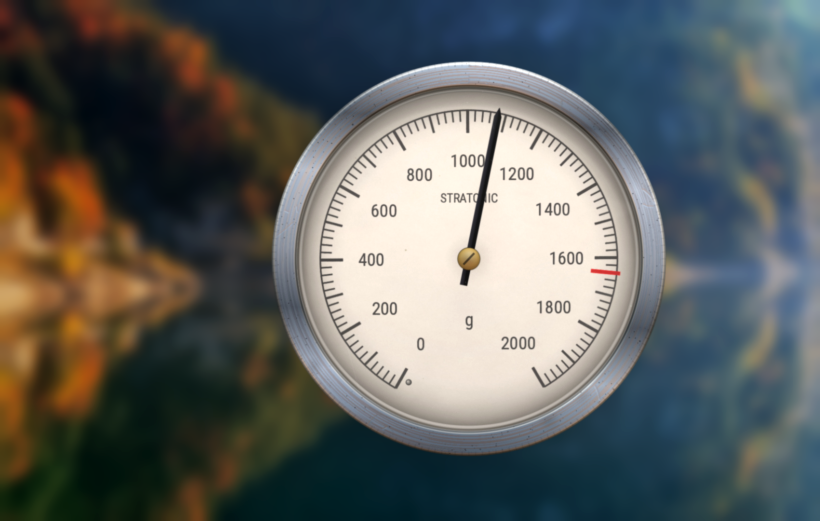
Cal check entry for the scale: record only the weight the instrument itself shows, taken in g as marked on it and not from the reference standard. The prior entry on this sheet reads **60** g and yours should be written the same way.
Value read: **1080** g
